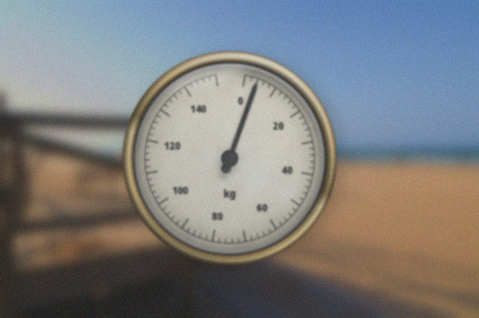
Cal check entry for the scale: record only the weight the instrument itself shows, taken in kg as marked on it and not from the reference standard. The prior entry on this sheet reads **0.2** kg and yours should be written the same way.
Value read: **4** kg
